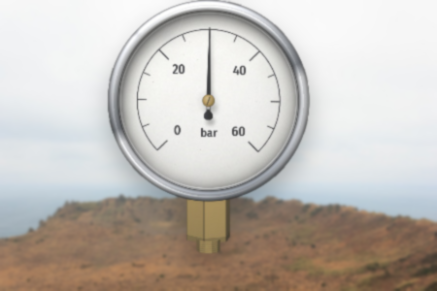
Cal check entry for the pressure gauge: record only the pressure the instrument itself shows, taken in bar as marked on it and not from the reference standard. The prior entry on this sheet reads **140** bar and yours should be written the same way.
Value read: **30** bar
